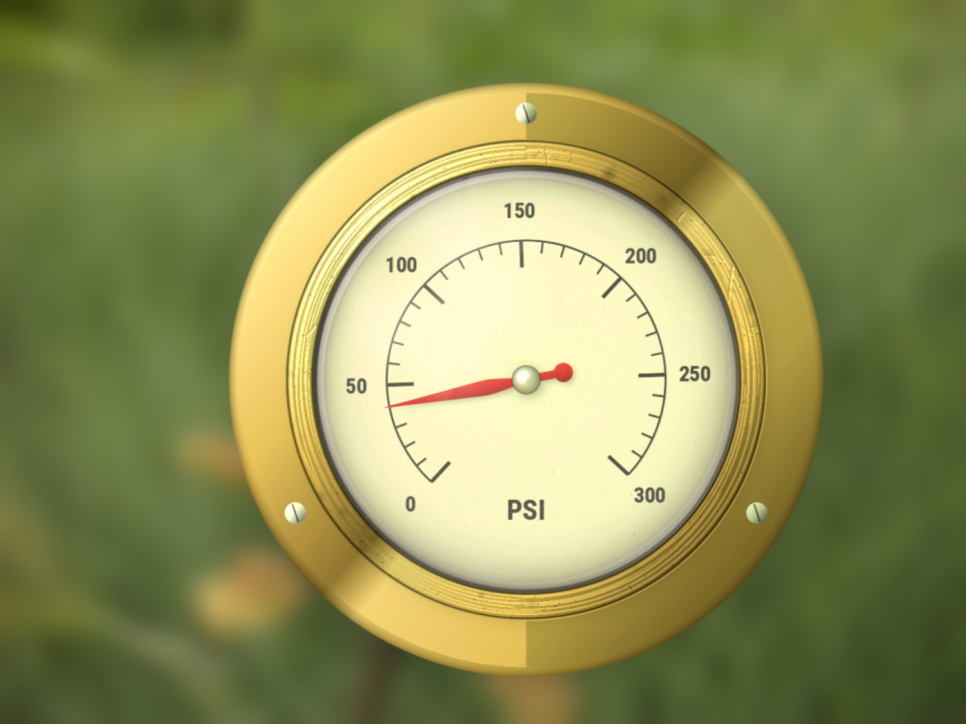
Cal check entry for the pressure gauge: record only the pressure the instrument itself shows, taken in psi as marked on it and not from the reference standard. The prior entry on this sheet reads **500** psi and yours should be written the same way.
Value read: **40** psi
